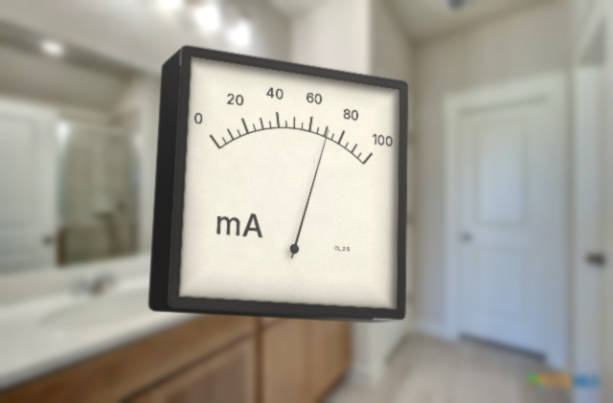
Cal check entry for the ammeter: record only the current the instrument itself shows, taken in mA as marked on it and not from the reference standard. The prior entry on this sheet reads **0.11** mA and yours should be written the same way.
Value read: **70** mA
